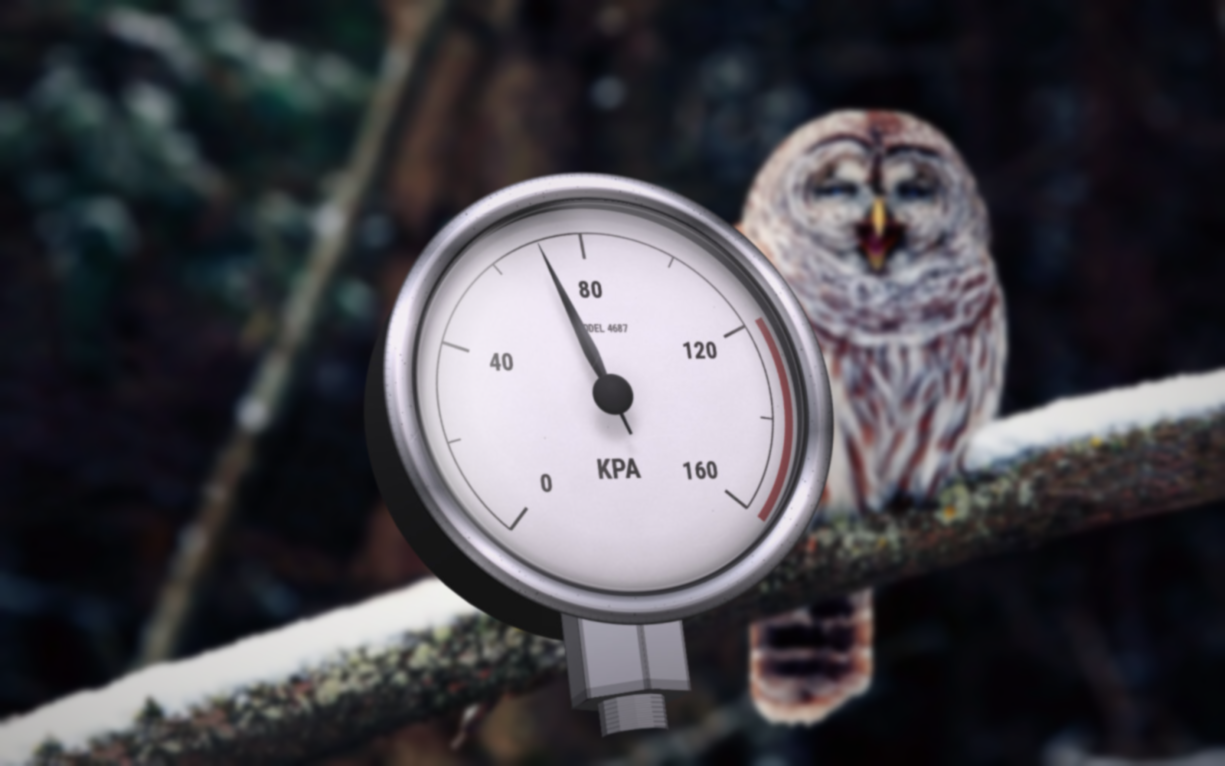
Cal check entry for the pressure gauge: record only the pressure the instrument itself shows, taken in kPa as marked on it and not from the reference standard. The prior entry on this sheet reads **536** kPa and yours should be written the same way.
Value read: **70** kPa
